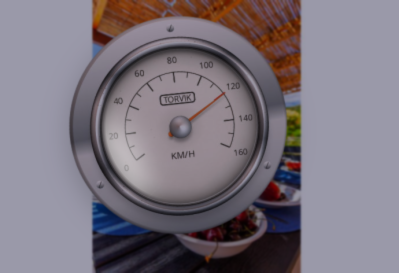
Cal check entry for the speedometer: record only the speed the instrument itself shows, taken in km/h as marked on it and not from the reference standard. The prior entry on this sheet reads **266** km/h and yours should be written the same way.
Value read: **120** km/h
